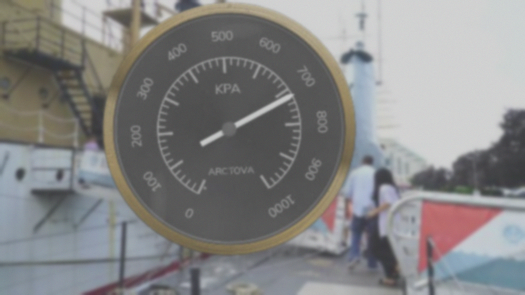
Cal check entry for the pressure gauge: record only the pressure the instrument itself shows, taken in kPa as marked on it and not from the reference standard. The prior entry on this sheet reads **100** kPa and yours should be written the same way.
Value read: **720** kPa
